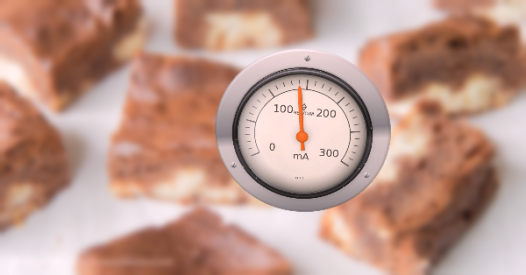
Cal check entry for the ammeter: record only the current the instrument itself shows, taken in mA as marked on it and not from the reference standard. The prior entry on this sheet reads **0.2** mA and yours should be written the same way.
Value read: **140** mA
